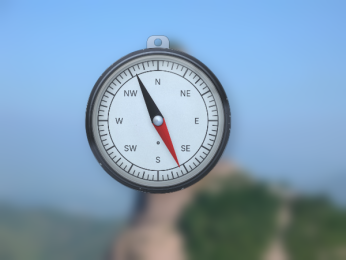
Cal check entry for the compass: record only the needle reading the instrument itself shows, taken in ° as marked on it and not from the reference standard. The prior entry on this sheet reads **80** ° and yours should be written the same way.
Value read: **155** °
